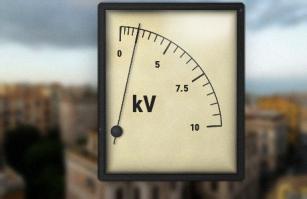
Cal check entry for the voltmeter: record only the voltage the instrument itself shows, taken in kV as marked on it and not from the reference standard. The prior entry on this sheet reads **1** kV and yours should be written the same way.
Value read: **2.5** kV
